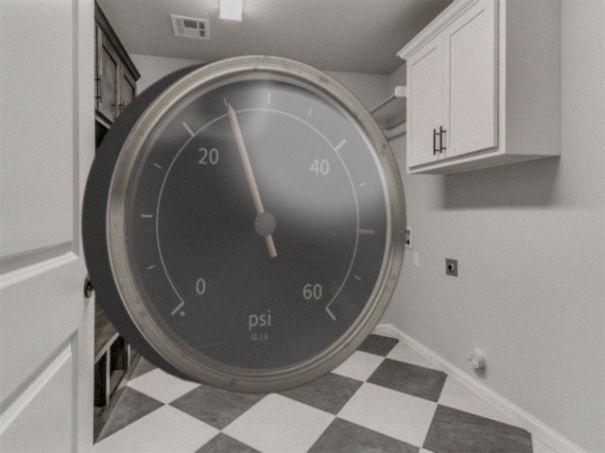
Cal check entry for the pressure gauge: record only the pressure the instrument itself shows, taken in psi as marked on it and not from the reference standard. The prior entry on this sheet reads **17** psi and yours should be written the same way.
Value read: **25** psi
